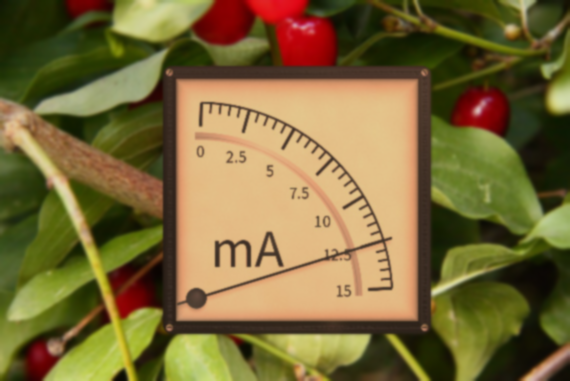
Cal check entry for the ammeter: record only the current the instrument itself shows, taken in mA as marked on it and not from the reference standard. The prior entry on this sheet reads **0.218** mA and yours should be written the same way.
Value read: **12.5** mA
